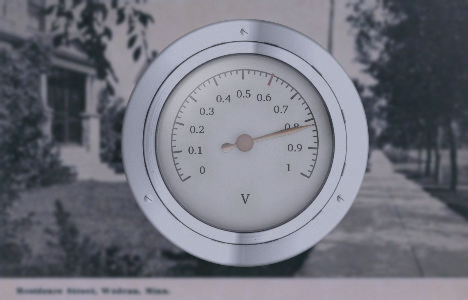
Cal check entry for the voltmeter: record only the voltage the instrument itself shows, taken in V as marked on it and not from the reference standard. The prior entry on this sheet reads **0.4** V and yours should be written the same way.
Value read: **0.82** V
